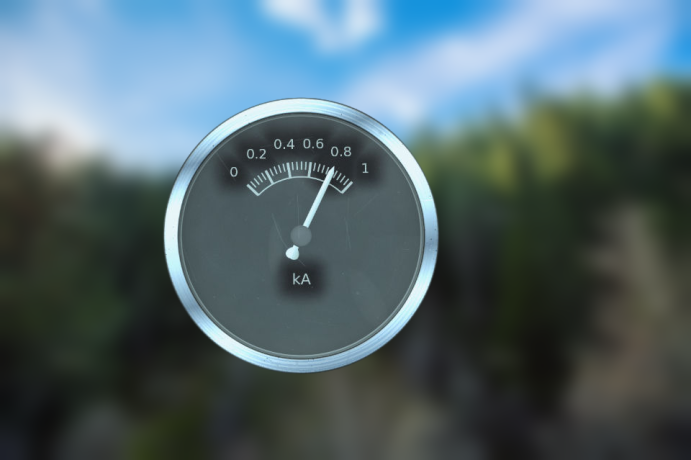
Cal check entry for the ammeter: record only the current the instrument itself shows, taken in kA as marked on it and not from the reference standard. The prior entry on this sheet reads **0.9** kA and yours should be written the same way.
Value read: **0.8** kA
